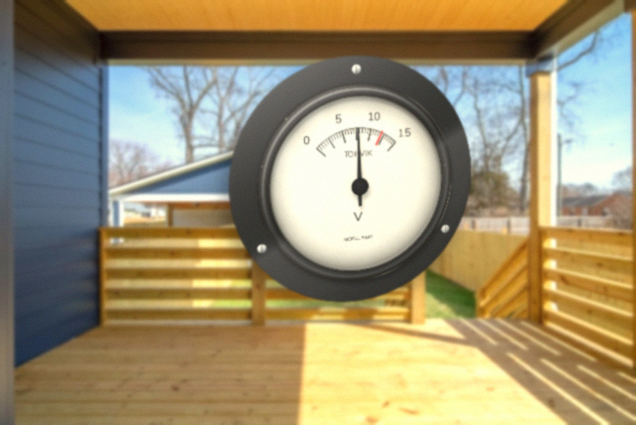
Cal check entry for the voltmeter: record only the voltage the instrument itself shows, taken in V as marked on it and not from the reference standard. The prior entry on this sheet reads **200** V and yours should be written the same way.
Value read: **7.5** V
